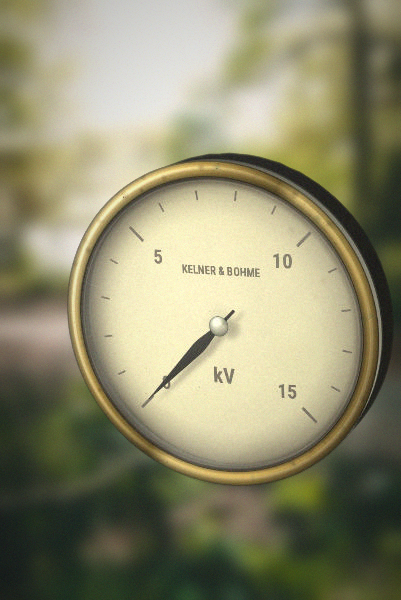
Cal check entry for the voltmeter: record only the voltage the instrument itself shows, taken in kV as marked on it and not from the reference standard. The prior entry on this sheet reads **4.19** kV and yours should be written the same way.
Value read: **0** kV
